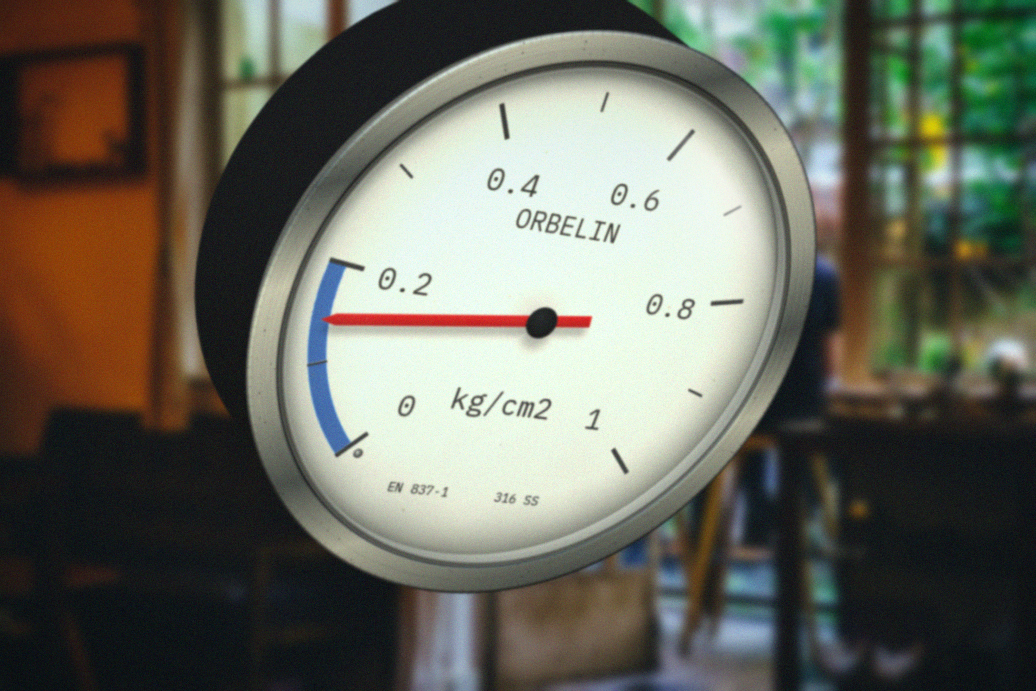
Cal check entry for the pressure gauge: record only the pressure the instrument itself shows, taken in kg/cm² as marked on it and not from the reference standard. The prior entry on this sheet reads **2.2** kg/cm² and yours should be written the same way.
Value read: **0.15** kg/cm²
